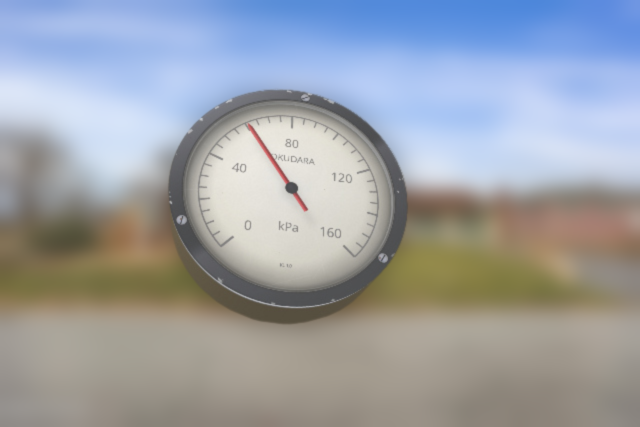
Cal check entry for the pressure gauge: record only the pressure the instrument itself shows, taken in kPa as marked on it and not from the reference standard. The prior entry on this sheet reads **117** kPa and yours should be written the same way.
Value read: **60** kPa
